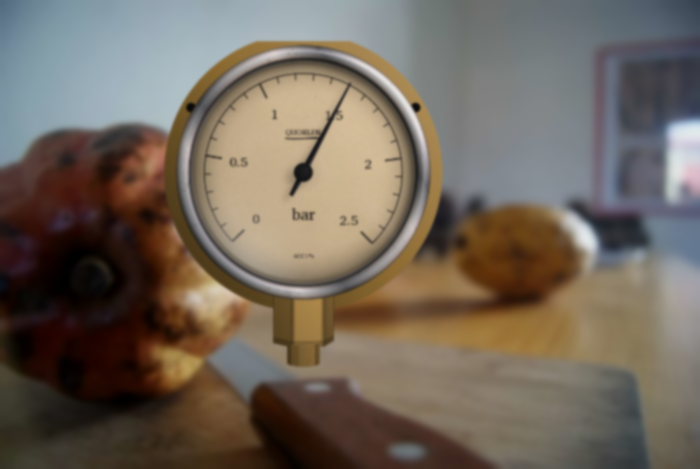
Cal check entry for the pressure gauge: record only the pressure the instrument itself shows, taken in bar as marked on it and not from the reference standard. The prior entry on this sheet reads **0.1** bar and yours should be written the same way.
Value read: **1.5** bar
